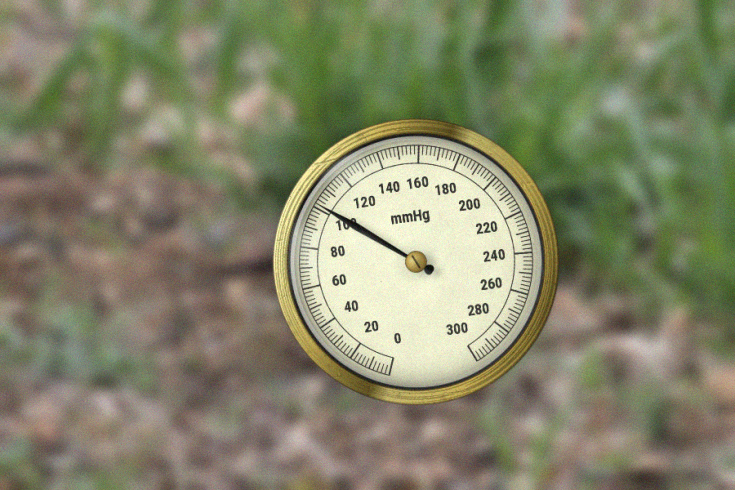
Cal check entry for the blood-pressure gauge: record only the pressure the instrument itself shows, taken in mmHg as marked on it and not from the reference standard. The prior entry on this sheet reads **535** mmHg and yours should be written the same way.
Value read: **102** mmHg
